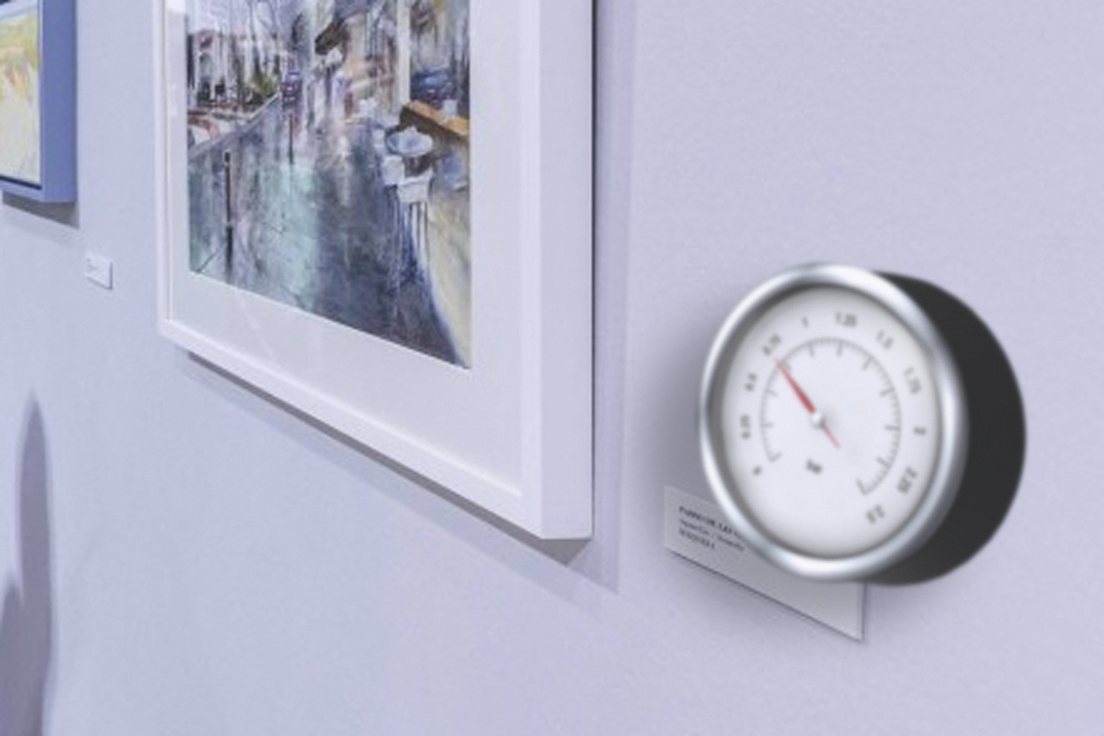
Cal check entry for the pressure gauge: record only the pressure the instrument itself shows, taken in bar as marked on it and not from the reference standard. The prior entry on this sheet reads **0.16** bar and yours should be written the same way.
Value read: **0.75** bar
